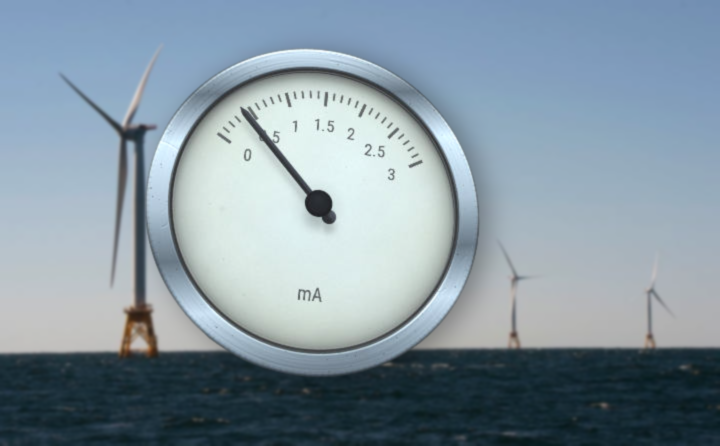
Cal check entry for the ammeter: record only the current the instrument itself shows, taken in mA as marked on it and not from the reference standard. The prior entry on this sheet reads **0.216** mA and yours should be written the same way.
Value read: **0.4** mA
